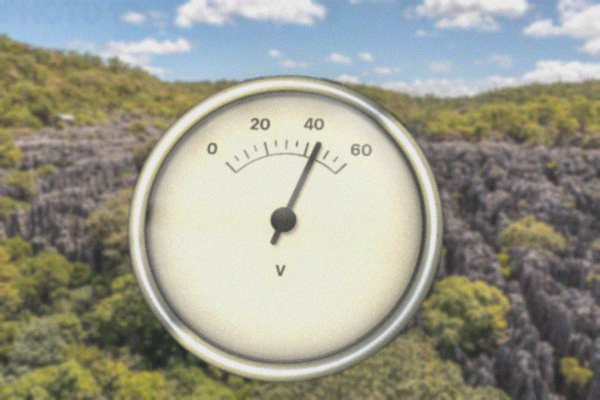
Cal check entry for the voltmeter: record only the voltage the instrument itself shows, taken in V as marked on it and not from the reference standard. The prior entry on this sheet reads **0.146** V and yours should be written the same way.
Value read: **45** V
